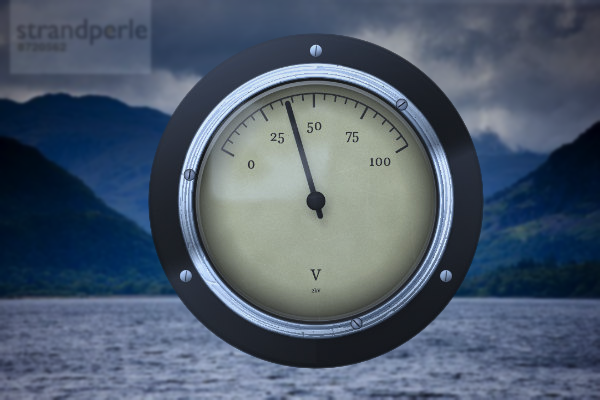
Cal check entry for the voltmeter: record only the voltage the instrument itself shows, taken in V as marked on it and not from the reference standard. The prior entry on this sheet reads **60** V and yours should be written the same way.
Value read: **37.5** V
